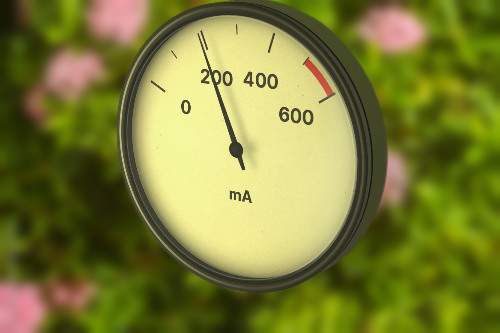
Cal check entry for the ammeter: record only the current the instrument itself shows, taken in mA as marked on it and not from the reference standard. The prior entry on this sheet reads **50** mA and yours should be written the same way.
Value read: **200** mA
